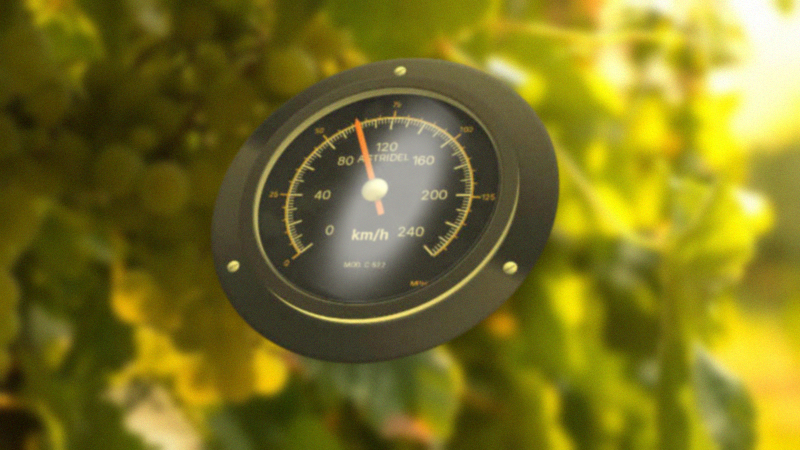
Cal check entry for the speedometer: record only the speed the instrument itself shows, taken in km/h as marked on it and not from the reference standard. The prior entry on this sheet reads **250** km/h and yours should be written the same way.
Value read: **100** km/h
